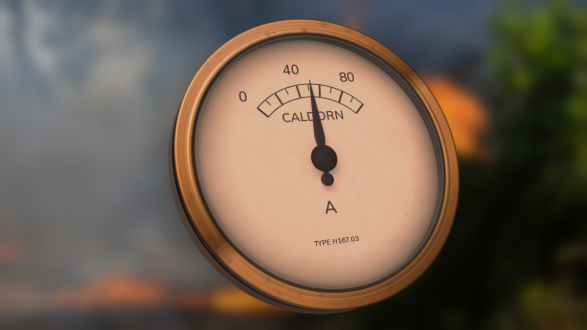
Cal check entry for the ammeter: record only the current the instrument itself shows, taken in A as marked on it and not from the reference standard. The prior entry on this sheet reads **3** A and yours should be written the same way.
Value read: **50** A
